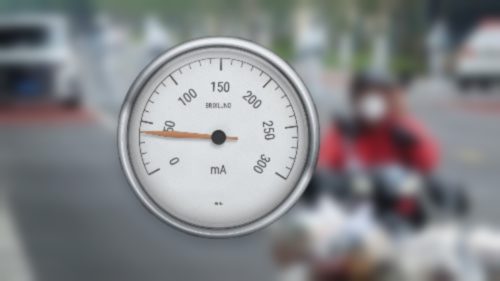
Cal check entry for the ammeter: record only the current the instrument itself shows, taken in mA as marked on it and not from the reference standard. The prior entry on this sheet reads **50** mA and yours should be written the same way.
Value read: **40** mA
